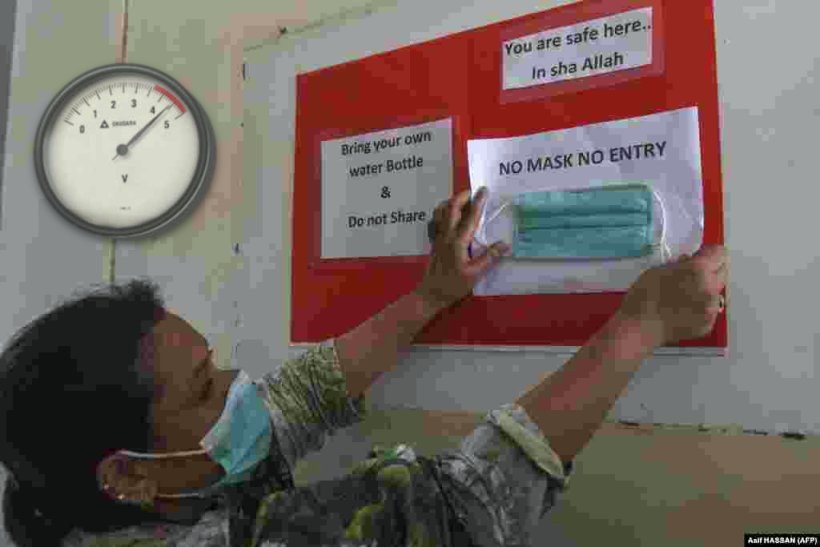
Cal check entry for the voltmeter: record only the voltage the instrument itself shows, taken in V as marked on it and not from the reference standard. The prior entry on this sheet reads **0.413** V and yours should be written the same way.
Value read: **4.5** V
